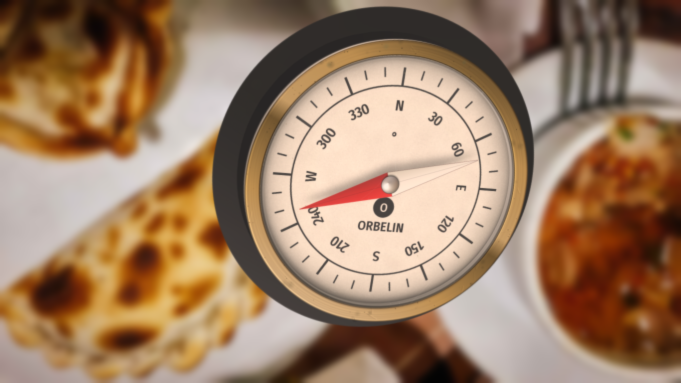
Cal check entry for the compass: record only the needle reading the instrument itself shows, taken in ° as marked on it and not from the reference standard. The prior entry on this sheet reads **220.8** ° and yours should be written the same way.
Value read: **250** °
